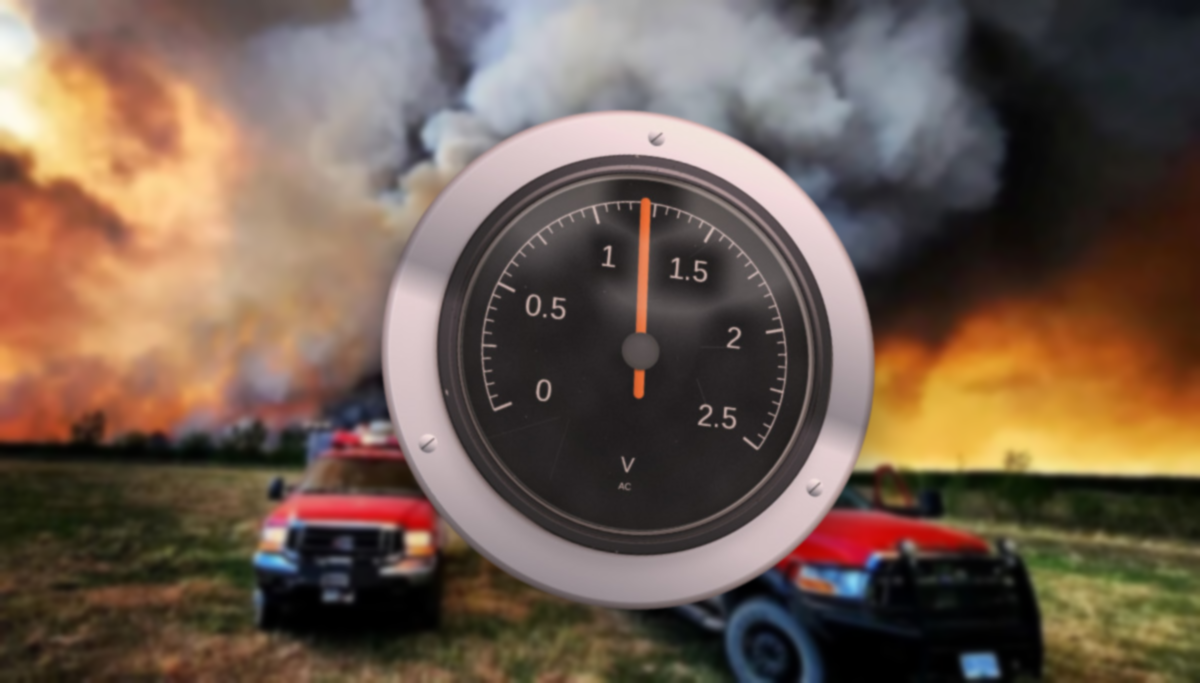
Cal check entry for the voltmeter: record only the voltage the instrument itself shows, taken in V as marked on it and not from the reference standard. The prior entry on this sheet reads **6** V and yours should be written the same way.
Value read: **1.2** V
